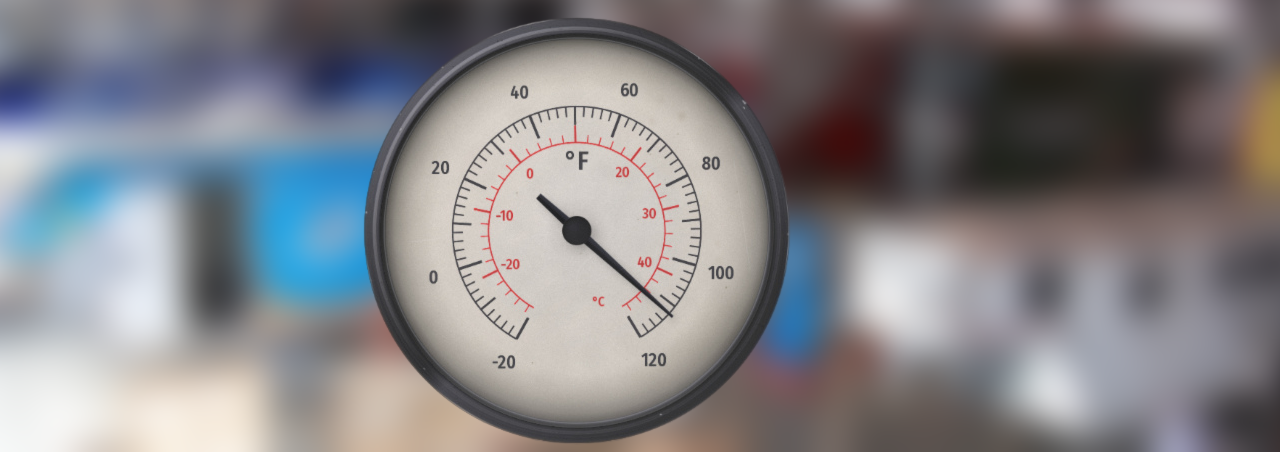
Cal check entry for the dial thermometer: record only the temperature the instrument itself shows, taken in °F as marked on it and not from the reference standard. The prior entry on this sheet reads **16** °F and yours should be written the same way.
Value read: **112** °F
